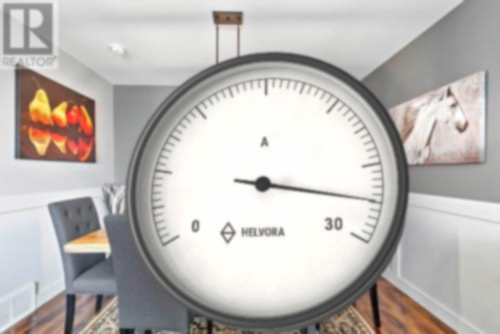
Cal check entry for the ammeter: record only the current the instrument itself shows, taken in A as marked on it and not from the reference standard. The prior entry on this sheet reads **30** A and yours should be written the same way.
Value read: **27.5** A
